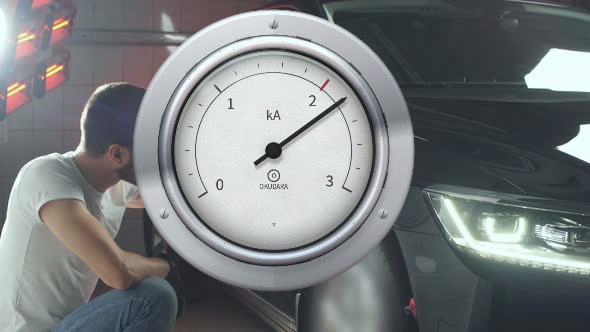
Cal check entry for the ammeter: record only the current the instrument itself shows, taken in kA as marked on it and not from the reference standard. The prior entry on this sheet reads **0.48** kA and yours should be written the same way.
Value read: **2.2** kA
